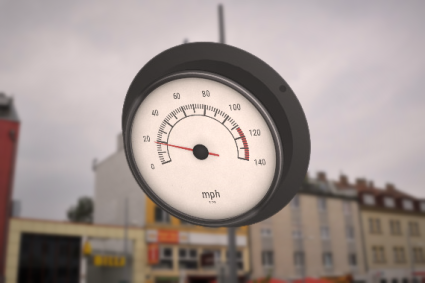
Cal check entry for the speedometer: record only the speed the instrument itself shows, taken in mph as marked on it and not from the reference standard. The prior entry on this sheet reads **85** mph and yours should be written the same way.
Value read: **20** mph
